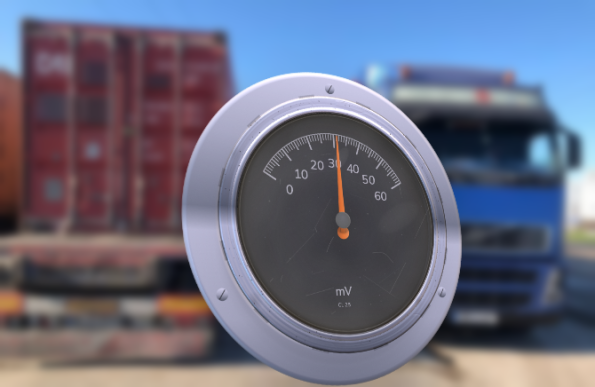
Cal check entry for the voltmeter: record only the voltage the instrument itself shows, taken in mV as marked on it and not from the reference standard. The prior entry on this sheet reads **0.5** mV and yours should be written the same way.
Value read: **30** mV
